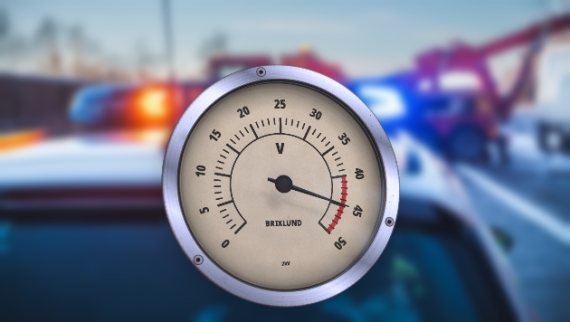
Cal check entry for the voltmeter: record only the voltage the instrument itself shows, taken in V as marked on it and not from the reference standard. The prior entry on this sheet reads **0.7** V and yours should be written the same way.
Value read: **45** V
